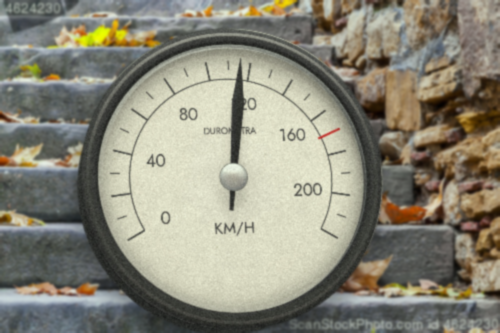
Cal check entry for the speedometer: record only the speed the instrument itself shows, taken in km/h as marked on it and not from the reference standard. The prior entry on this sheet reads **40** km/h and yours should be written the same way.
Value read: **115** km/h
